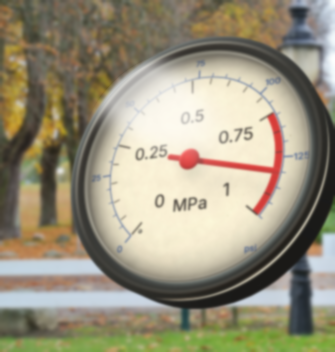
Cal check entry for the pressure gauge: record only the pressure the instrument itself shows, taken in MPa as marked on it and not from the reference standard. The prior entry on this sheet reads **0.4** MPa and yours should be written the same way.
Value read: **0.9** MPa
